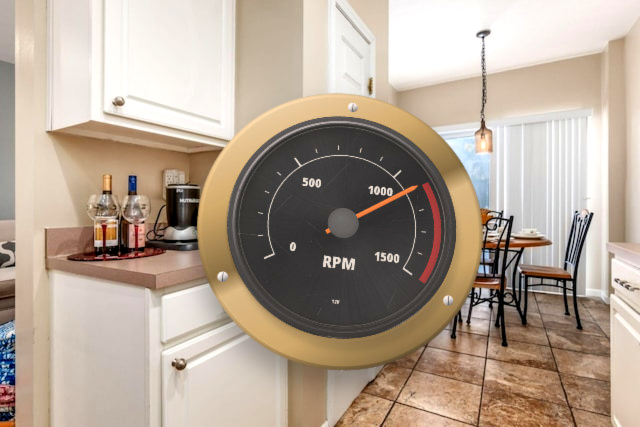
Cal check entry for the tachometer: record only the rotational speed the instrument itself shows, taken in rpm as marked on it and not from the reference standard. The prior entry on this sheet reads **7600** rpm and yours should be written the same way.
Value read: **1100** rpm
